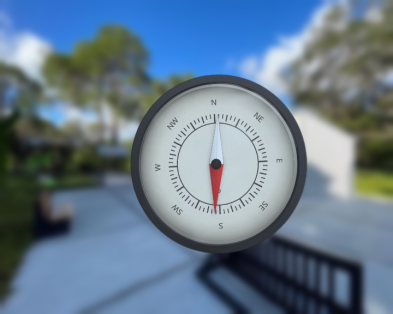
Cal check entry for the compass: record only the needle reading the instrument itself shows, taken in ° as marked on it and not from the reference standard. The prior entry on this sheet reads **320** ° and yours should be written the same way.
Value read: **185** °
